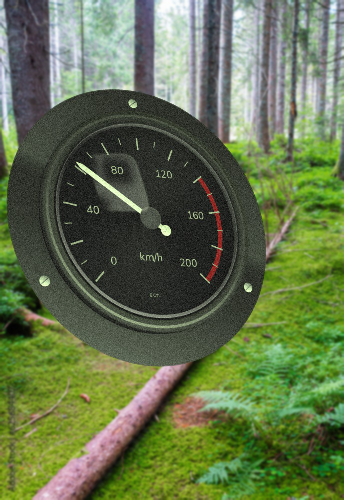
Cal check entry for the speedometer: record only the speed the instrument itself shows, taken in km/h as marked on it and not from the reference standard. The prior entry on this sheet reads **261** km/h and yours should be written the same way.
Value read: **60** km/h
